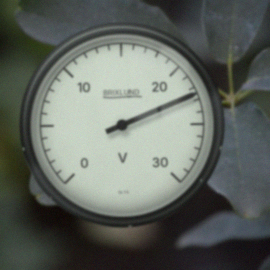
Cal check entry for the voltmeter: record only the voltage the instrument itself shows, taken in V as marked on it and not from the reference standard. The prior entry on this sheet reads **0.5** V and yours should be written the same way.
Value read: **22.5** V
